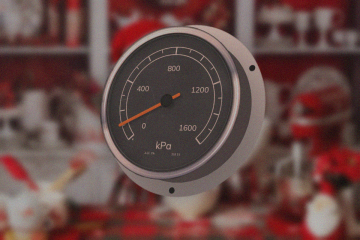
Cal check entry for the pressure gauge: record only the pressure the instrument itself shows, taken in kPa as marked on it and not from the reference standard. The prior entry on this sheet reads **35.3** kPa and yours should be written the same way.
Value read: **100** kPa
